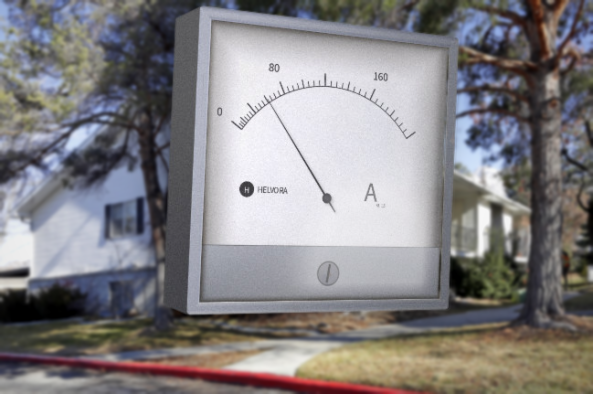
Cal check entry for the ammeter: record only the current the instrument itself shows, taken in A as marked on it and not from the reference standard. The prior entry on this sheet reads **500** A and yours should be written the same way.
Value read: **60** A
